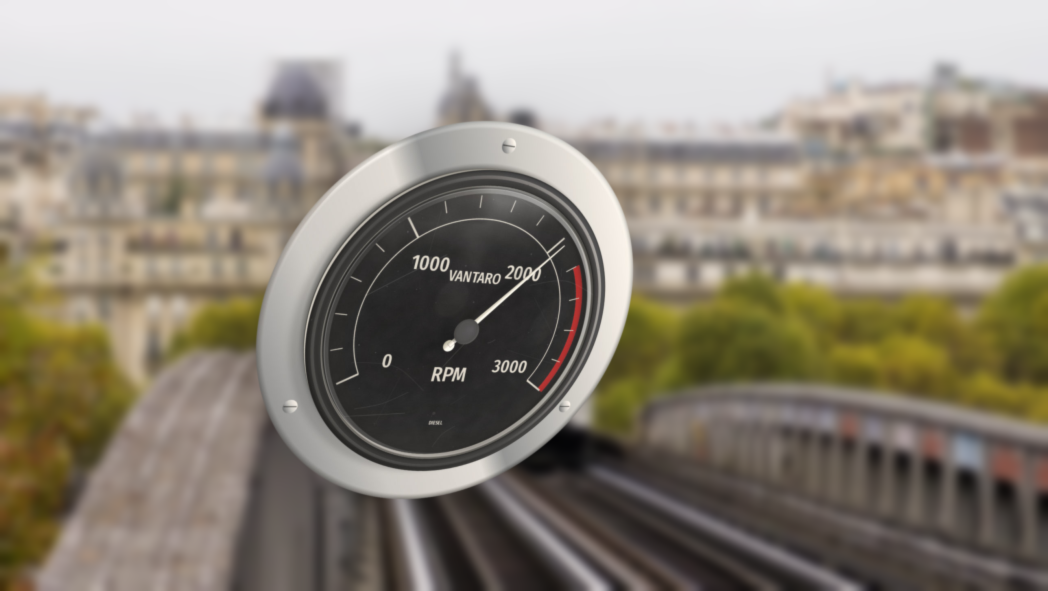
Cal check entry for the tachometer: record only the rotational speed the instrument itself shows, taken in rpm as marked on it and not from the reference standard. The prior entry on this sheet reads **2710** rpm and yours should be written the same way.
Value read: **2000** rpm
